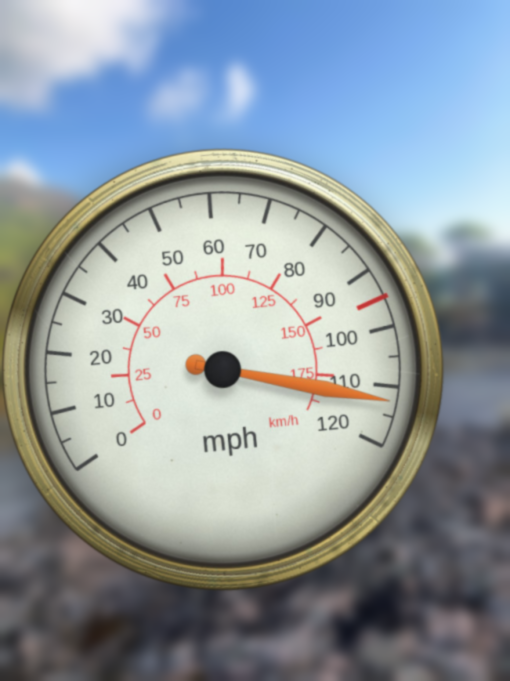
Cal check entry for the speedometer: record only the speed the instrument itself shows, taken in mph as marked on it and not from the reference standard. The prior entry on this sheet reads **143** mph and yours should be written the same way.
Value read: **112.5** mph
